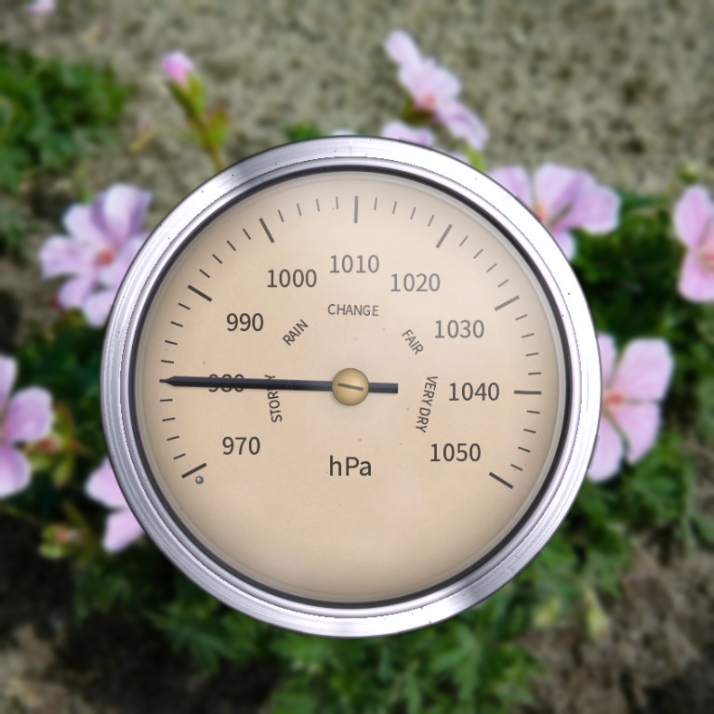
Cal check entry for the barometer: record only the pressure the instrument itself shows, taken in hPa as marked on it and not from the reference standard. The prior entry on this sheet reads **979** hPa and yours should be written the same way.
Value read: **980** hPa
